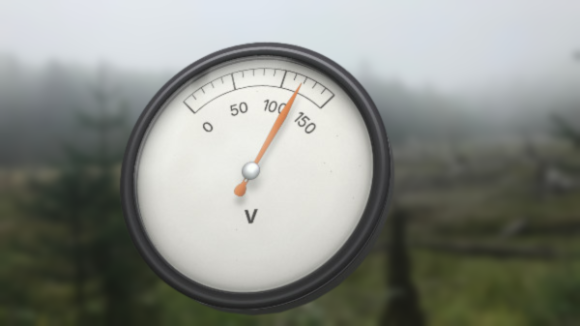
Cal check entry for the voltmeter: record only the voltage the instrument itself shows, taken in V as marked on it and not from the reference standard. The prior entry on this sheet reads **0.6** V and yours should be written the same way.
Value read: **120** V
